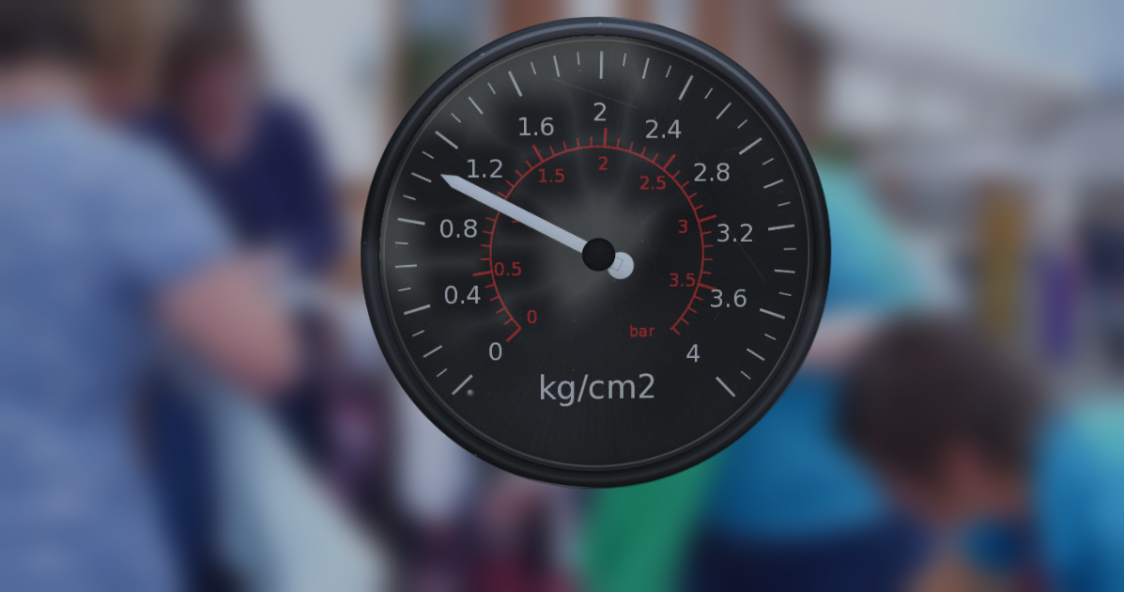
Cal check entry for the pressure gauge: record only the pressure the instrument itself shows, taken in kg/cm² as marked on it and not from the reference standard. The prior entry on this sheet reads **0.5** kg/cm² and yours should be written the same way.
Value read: **1.05** kg/cm²
